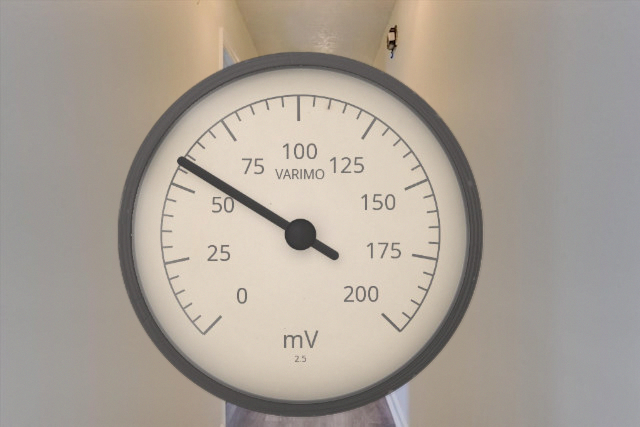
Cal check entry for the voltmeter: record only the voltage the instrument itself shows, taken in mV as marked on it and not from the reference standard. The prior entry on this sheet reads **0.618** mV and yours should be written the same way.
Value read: **57.5** mV
